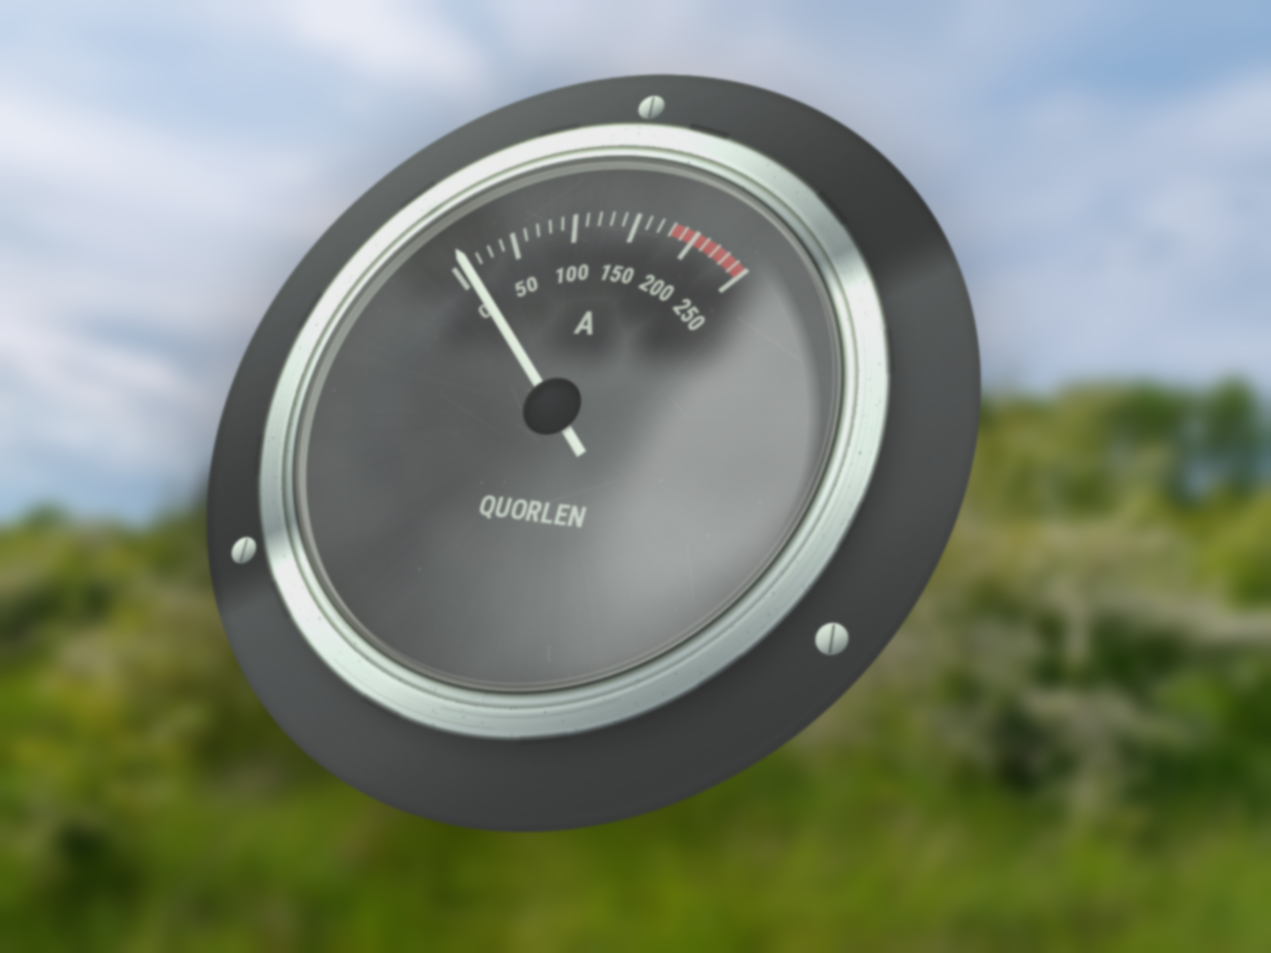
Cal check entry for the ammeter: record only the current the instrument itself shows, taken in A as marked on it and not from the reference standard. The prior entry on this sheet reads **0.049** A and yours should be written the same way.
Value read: **10** A
